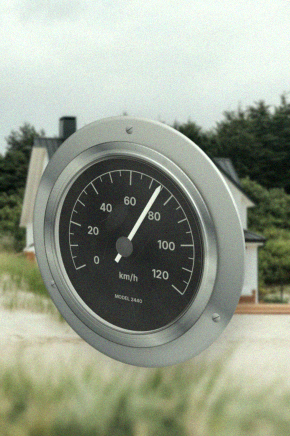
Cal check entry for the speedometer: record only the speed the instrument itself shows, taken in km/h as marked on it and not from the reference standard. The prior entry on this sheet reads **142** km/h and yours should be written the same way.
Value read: **75** km/h
